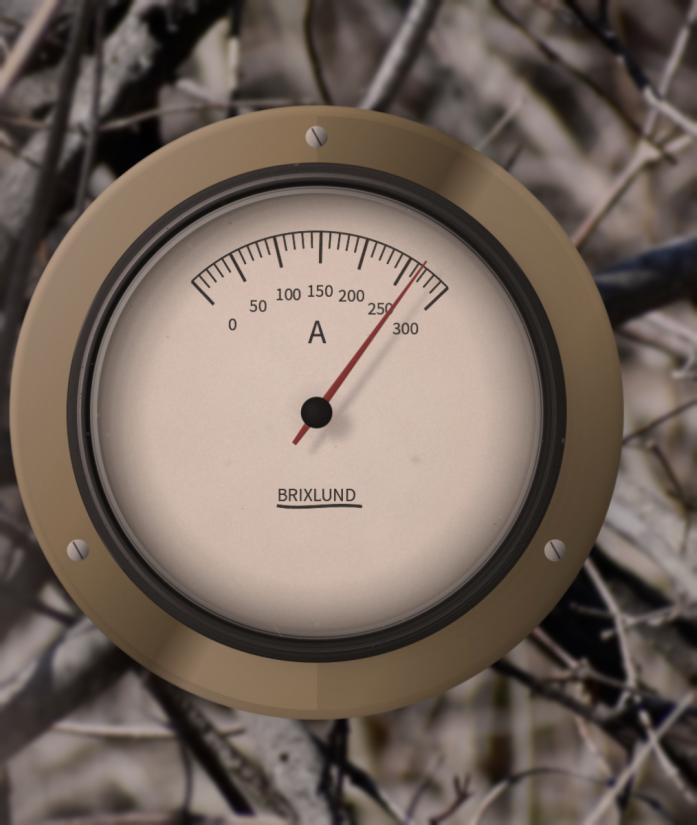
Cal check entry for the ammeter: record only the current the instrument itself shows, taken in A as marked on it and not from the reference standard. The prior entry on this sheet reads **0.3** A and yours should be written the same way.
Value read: **265** A
